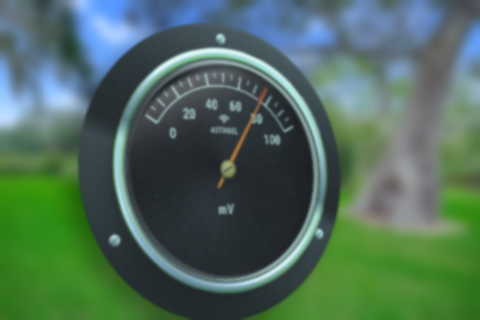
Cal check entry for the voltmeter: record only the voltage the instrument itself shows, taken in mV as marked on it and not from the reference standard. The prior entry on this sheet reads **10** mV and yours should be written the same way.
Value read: **75** mV
